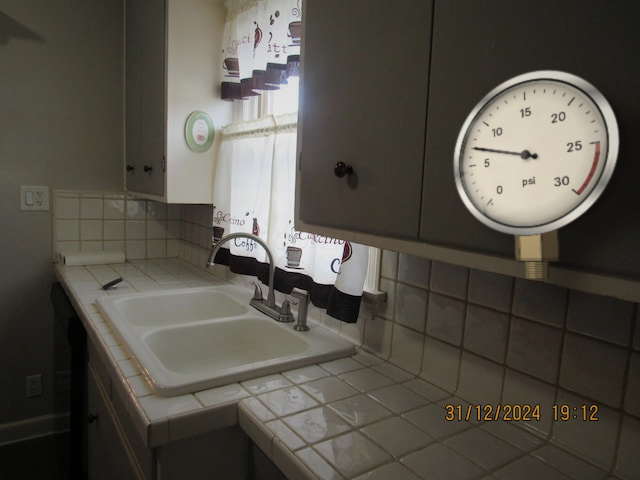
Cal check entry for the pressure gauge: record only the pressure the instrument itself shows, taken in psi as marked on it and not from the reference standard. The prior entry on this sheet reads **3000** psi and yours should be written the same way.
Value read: **7** psi
